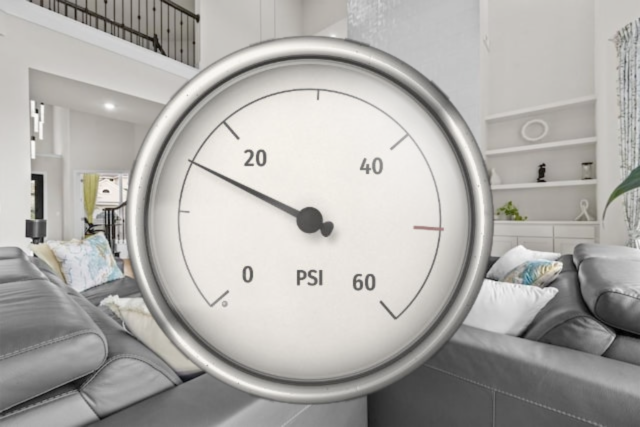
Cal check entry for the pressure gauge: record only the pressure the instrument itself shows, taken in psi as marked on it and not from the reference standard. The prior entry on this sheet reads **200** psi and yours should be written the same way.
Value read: **15** psi
